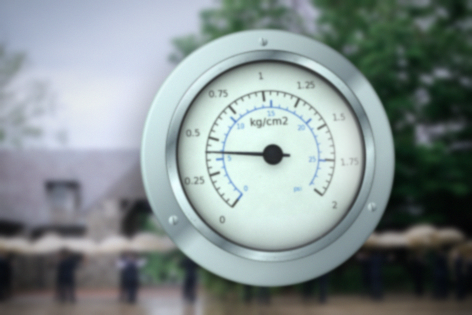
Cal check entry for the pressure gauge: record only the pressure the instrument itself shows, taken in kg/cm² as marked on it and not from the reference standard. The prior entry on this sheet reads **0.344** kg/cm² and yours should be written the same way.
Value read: **0.4** kg/cm²
